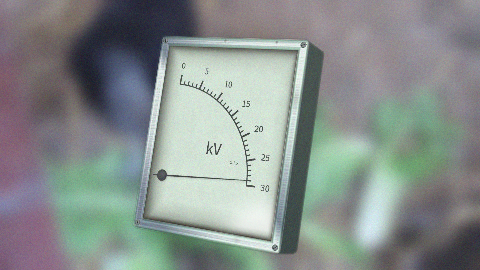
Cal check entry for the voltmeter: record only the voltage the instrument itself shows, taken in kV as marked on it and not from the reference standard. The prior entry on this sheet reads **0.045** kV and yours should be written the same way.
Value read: **29** kV
